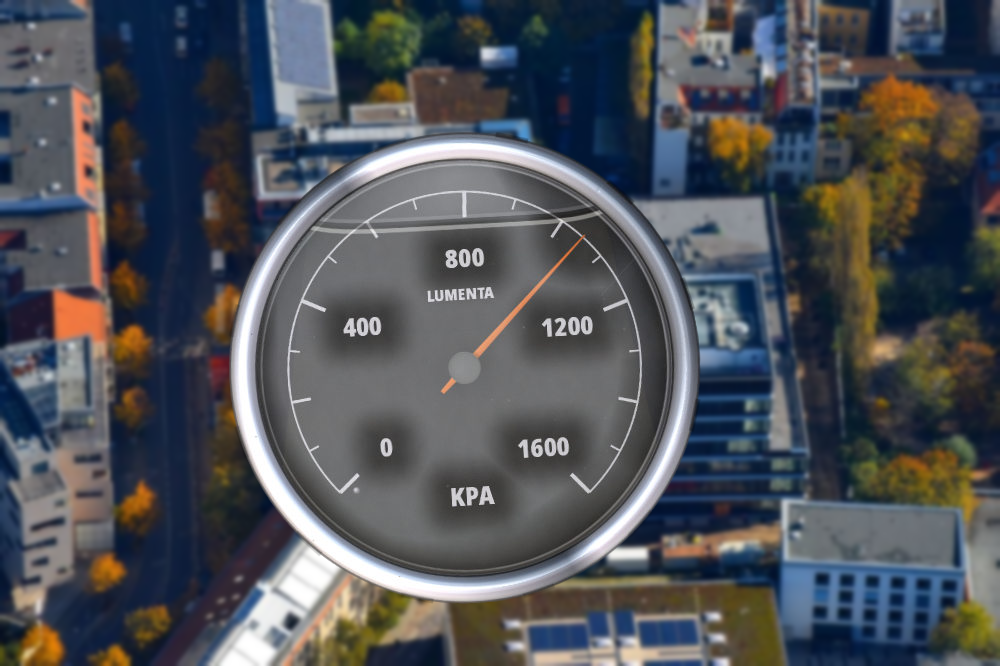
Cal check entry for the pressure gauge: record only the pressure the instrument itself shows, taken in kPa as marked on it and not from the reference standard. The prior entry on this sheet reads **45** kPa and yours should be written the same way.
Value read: **1050** kPa
